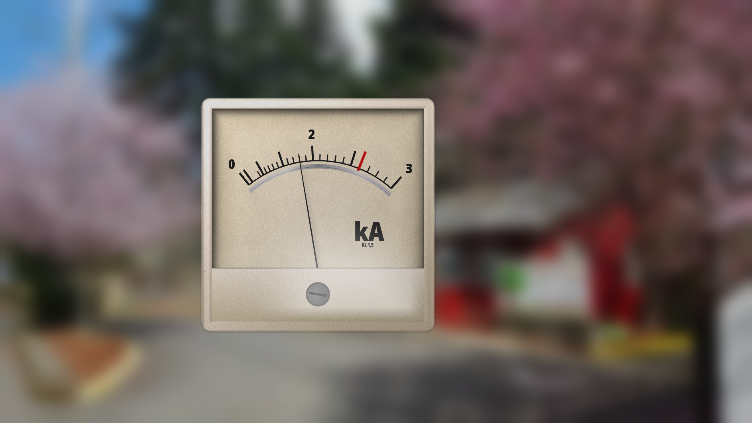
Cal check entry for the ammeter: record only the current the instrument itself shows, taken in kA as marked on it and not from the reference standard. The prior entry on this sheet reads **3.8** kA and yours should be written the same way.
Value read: **1.8** kA
